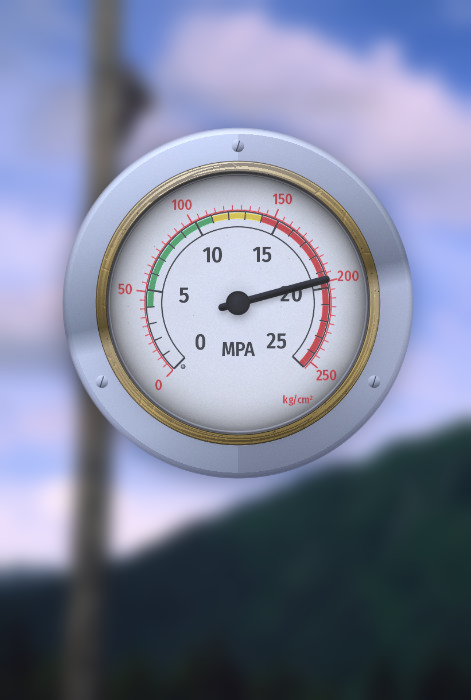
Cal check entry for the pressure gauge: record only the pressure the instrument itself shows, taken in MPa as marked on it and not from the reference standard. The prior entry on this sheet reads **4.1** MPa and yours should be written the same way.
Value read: **19.5** MPa
